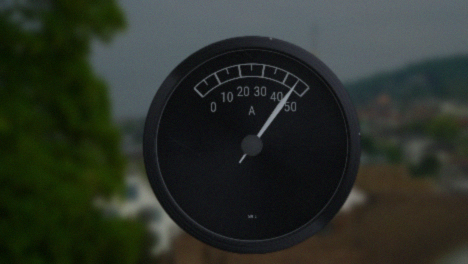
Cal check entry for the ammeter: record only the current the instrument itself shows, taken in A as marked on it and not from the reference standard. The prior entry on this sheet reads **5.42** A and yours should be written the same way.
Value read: **45** A
